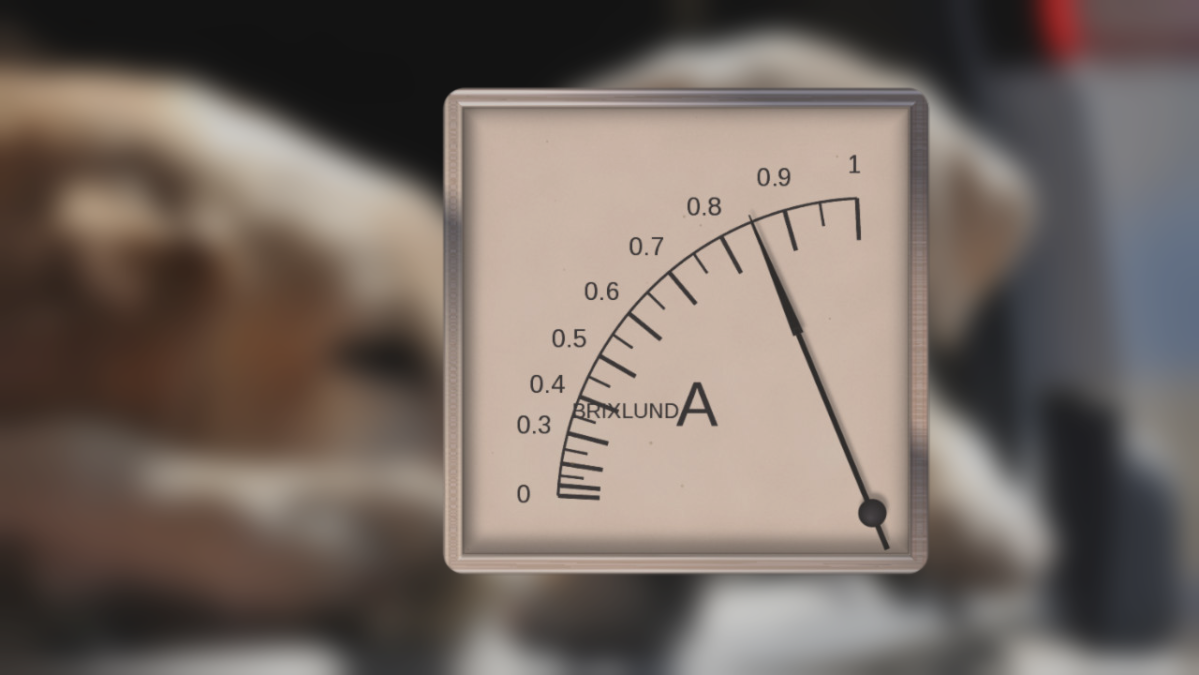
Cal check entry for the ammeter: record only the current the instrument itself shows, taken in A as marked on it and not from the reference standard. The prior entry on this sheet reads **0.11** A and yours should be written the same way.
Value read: **0.85** A
